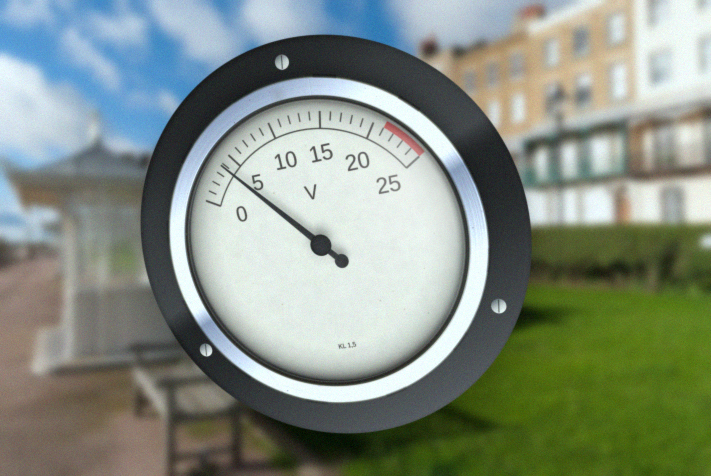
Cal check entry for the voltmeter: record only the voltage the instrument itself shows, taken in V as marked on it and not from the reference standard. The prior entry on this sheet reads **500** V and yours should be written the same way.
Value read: **4** V
